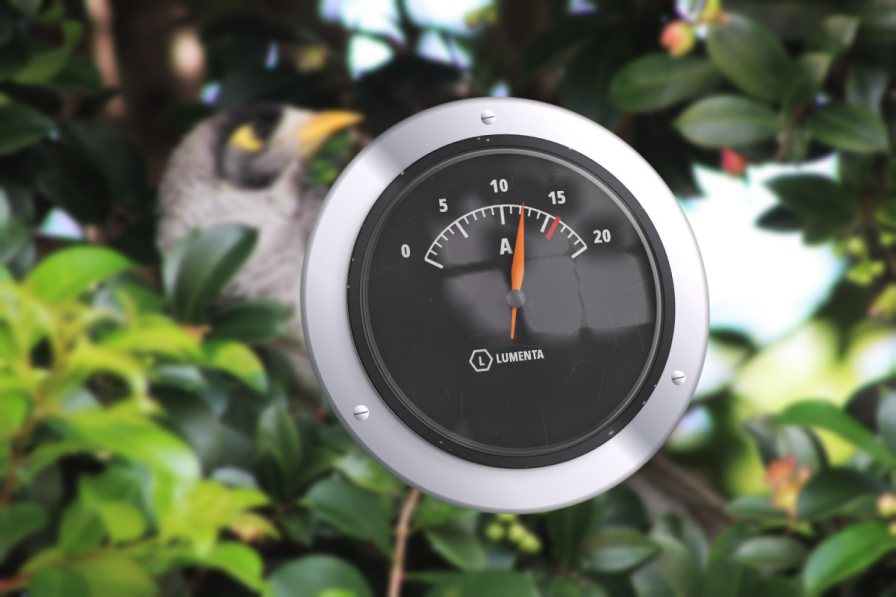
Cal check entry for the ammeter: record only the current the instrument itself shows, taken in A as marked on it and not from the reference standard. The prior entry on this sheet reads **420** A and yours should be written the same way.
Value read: **12** A
